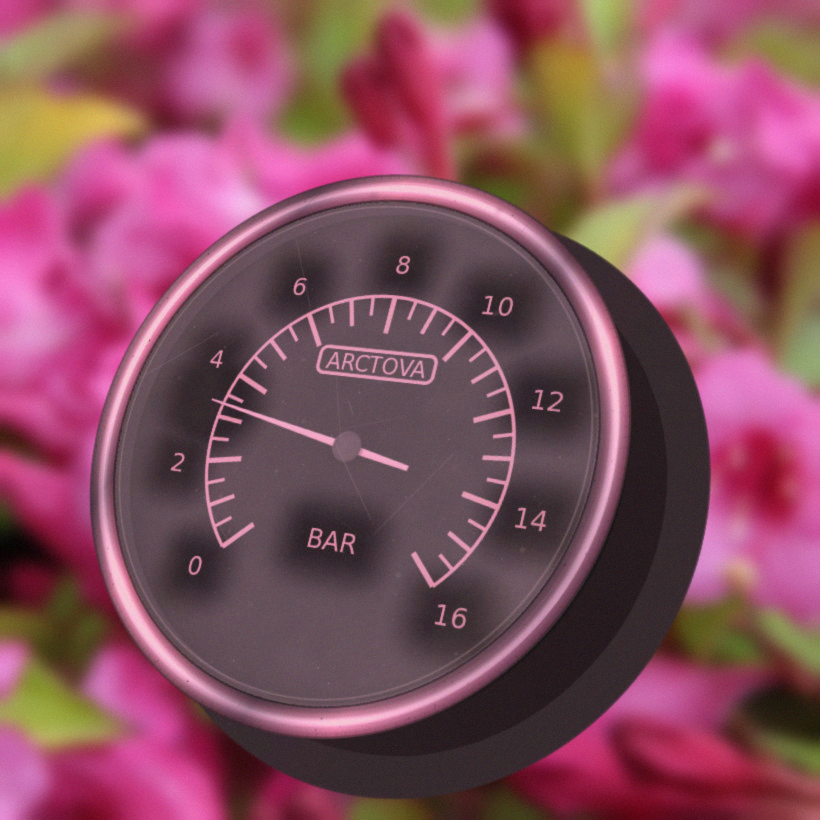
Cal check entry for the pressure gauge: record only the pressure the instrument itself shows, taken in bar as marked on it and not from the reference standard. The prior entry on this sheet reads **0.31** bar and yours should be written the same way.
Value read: **3.25** bar
